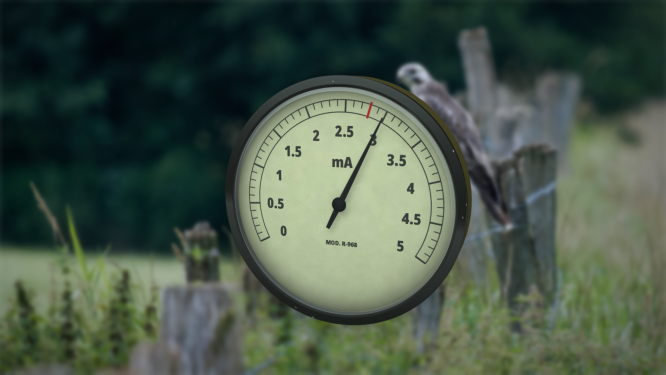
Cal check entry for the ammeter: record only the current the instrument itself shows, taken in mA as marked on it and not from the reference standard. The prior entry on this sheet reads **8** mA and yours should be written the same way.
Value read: **3** mA
